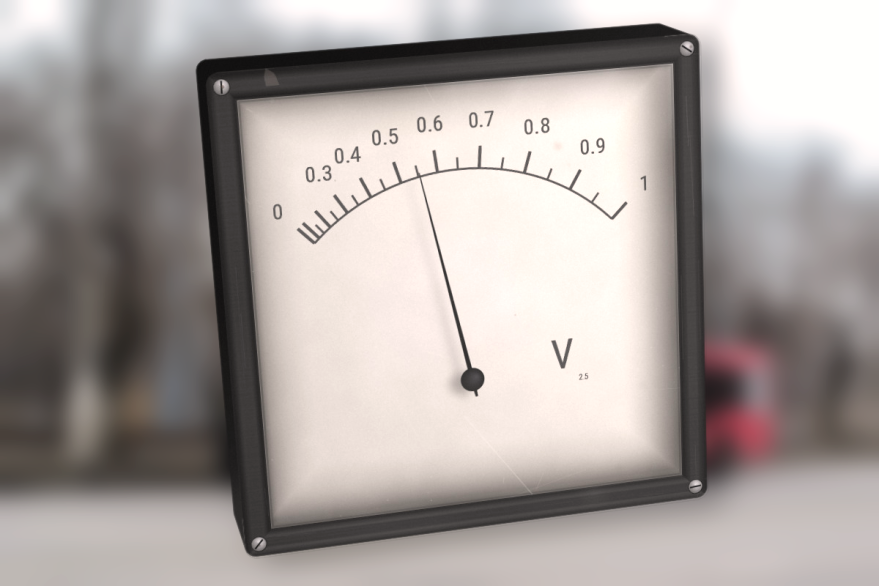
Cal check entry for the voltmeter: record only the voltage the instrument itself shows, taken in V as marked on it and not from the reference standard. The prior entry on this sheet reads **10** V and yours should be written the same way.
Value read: **0.55** V
